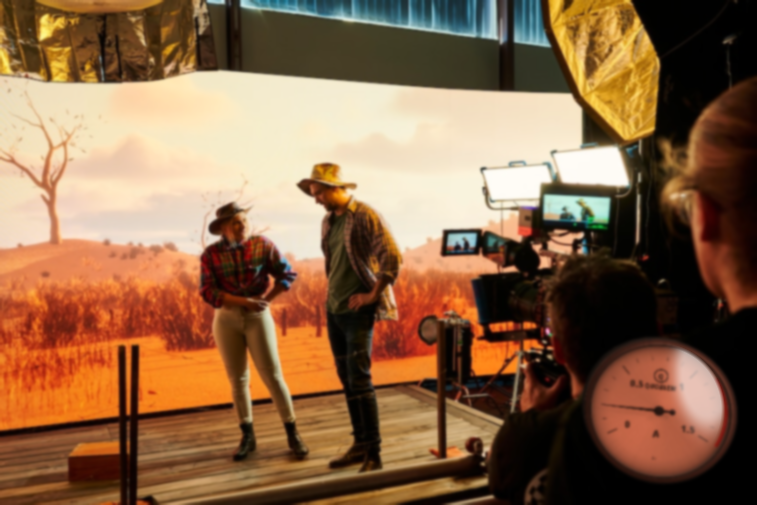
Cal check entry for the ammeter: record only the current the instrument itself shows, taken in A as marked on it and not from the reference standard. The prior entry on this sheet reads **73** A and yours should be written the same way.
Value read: **0.2** A
